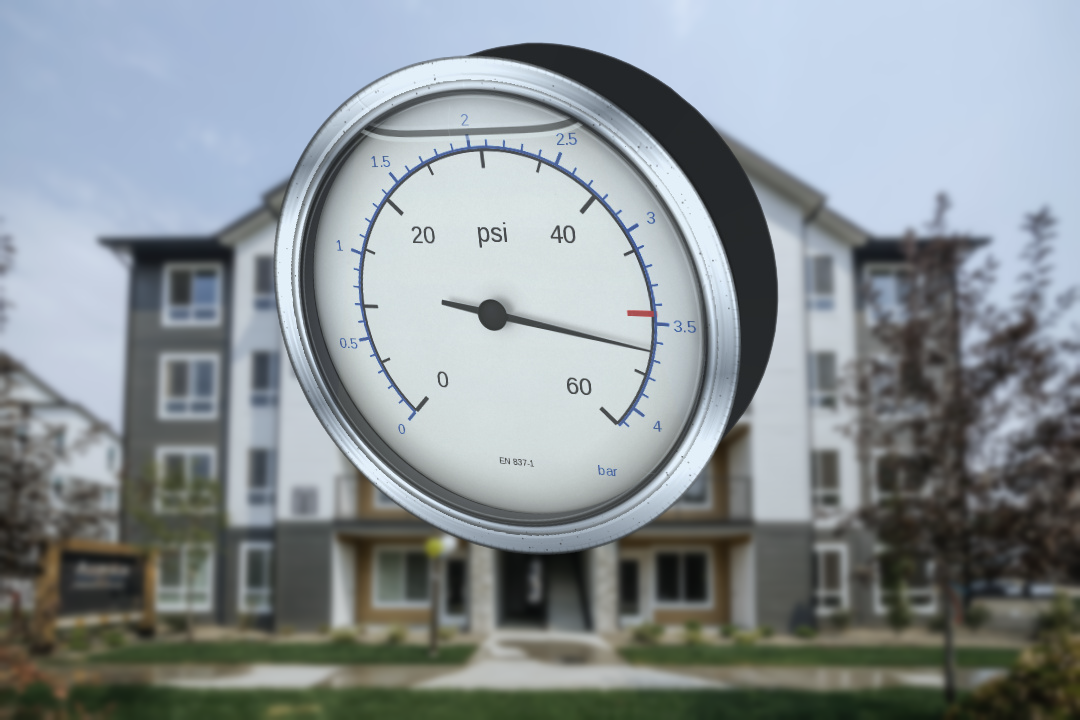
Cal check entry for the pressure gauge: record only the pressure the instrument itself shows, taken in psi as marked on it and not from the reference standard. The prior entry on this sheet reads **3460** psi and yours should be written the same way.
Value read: **52.5** psi
